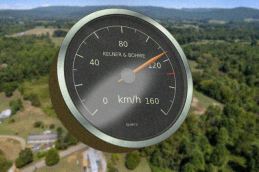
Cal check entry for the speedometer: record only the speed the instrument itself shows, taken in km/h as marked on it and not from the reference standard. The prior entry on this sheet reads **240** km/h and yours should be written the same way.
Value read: **115** km/h
